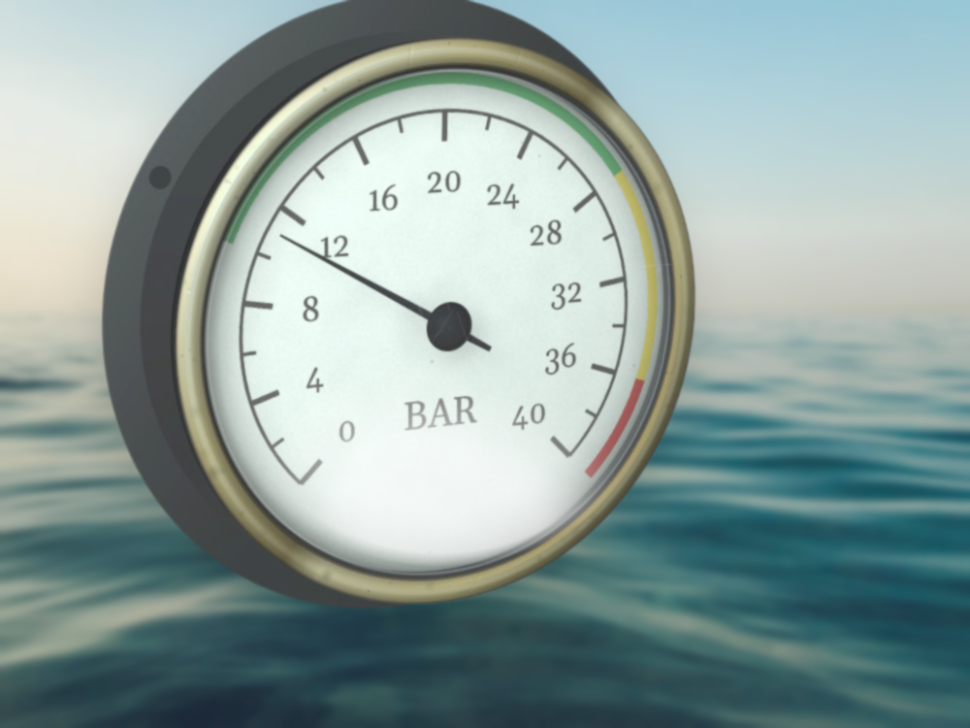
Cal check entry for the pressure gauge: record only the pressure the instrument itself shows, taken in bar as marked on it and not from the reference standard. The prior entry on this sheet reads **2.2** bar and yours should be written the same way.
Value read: **11** bar
